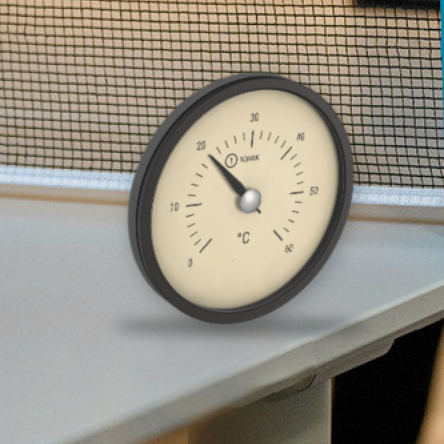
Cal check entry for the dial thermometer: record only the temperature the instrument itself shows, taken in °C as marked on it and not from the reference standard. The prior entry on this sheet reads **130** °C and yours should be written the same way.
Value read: **20** °C
